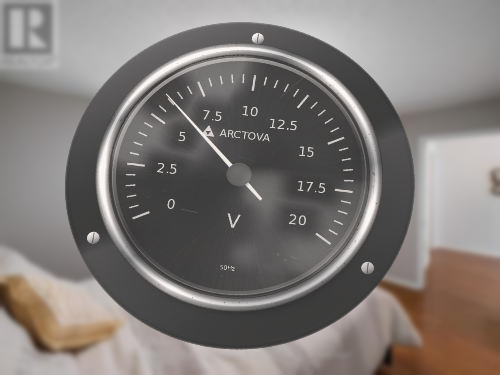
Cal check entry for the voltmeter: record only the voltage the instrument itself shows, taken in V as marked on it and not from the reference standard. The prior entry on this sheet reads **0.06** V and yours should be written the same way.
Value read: **6** V
